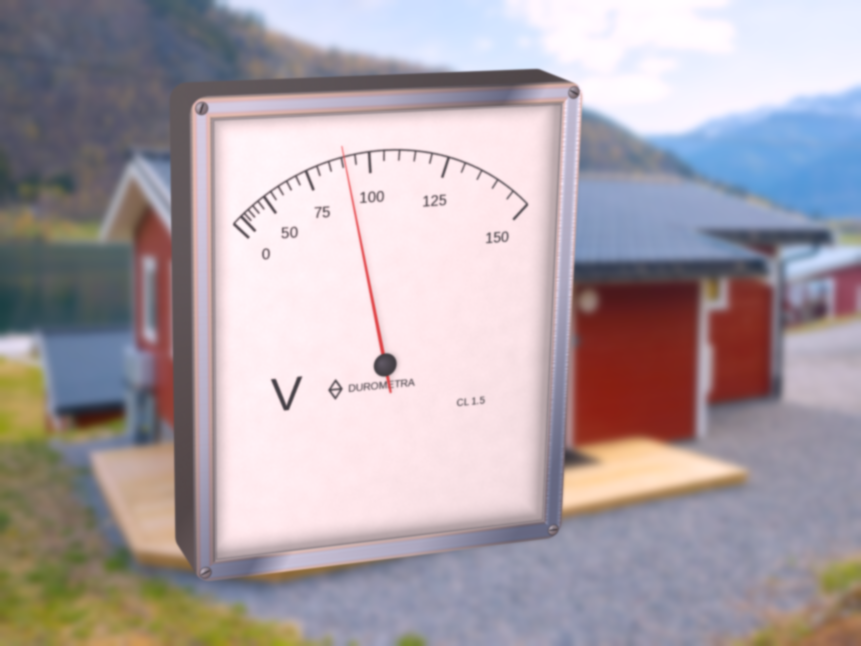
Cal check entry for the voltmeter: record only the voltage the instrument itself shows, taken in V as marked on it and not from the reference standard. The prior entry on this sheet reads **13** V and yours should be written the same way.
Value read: **90** V
